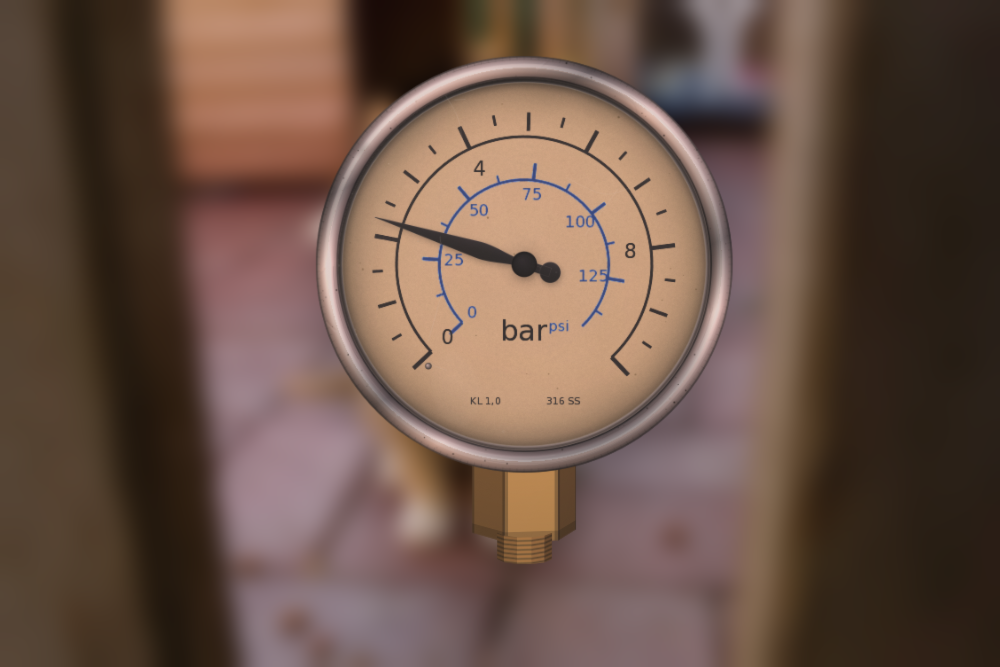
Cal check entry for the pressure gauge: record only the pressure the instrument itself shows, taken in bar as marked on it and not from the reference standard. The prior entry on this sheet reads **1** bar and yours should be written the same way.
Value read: **2.25** bar
